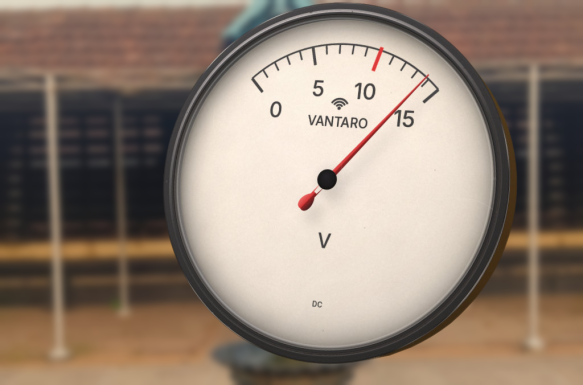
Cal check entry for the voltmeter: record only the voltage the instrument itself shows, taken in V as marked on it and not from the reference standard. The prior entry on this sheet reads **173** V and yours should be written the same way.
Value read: **14** V
